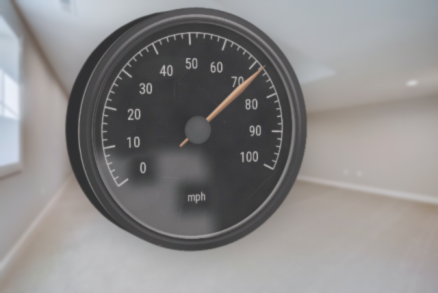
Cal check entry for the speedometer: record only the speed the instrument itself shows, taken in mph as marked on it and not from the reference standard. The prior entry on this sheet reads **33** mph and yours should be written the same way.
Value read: **72** mph
